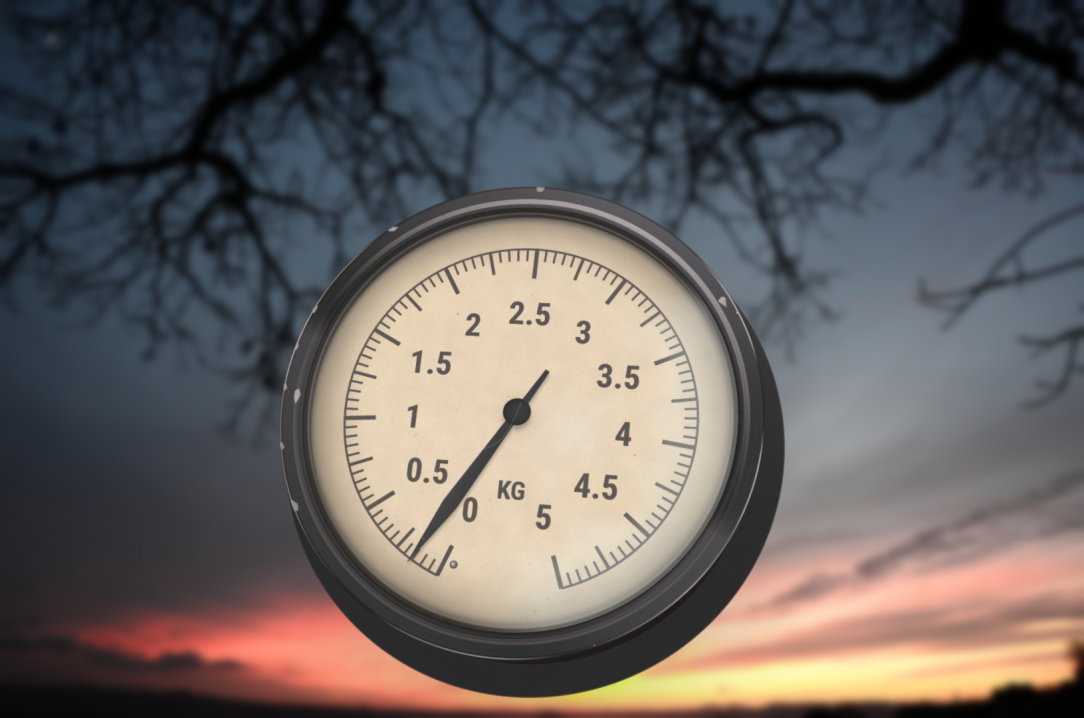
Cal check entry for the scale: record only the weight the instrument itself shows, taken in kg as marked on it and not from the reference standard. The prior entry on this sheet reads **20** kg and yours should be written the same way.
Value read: **0.15** kg
